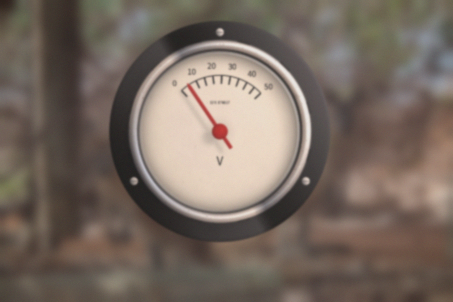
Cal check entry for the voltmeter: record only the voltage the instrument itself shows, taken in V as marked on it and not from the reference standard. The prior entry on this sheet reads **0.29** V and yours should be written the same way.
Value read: **5** V
